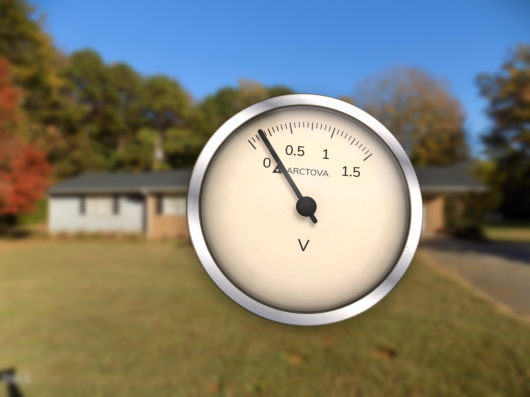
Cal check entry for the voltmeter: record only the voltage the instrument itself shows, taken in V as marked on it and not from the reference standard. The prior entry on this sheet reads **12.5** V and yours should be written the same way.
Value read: **0.15** V
